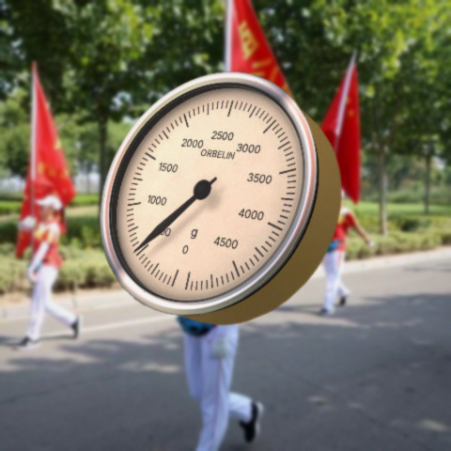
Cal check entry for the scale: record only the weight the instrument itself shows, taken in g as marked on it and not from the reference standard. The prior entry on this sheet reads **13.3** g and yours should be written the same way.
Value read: **500** g
